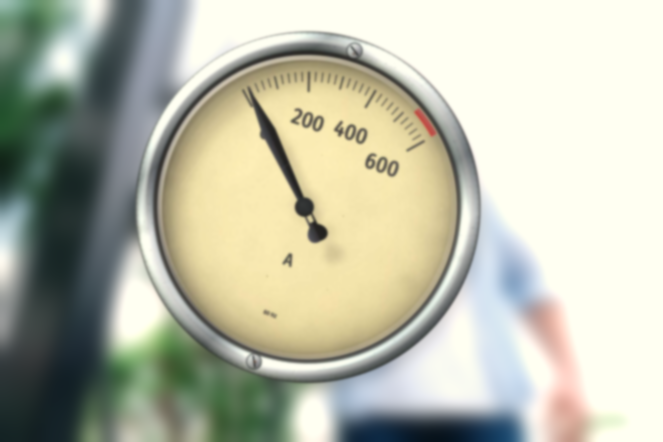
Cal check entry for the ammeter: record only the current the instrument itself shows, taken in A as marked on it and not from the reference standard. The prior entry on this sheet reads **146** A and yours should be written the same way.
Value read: **20** A
